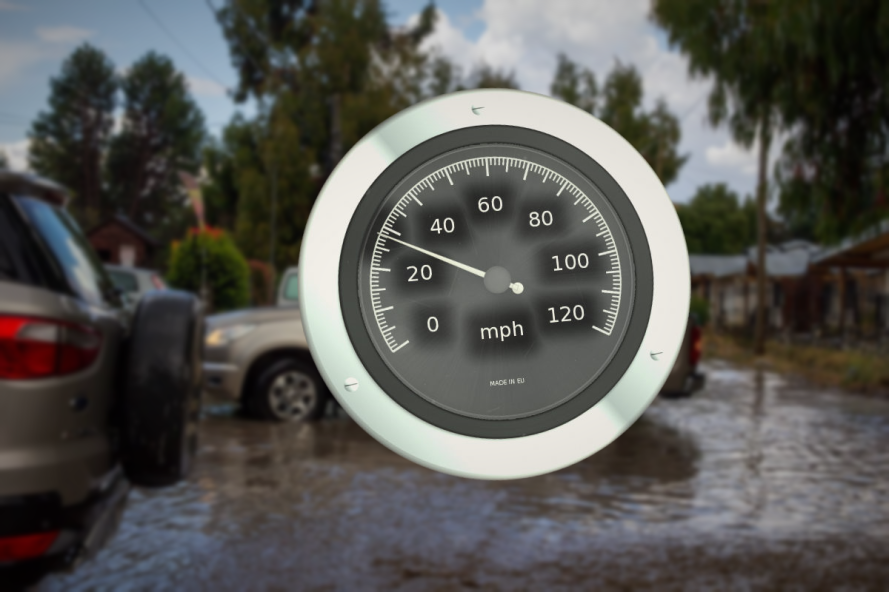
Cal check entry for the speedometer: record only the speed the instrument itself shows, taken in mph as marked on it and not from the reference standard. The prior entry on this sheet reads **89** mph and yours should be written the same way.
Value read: **28** mph
